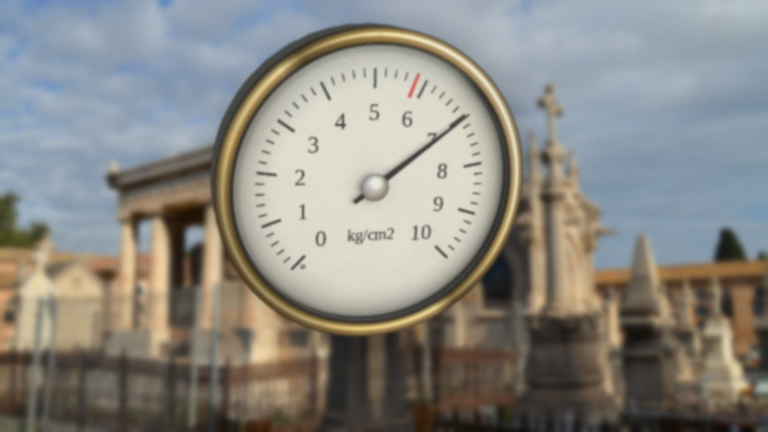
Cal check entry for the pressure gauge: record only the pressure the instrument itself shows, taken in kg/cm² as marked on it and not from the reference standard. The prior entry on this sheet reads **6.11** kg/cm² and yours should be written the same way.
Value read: **7** kg/cm²
